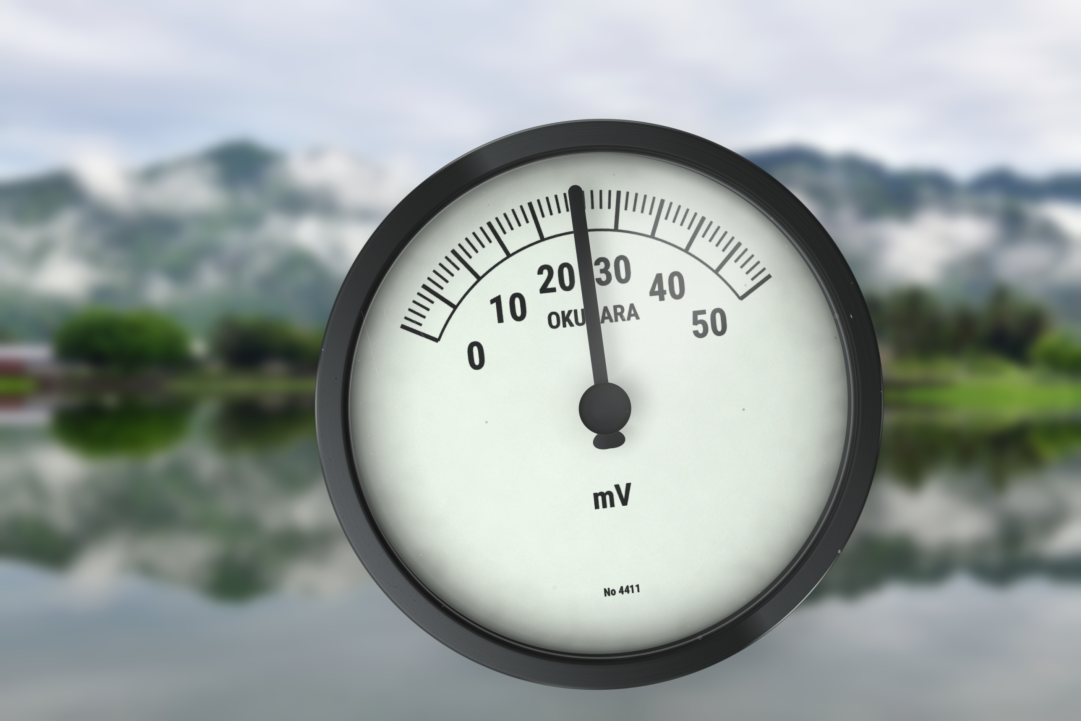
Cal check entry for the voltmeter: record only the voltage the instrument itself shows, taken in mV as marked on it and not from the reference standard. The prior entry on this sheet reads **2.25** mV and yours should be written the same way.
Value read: **25** mV
